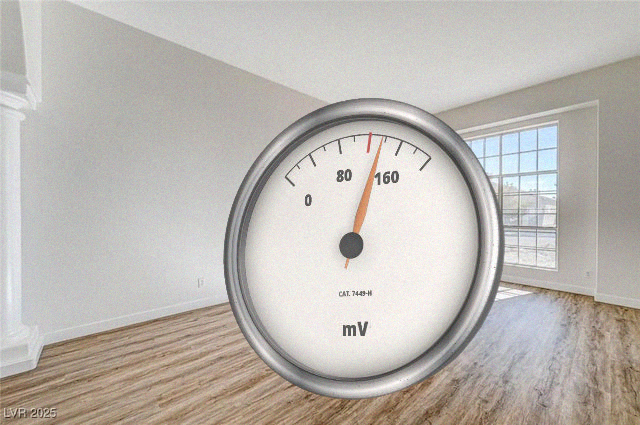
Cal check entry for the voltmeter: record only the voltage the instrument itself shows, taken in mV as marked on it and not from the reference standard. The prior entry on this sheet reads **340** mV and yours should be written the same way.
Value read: **140** mV
